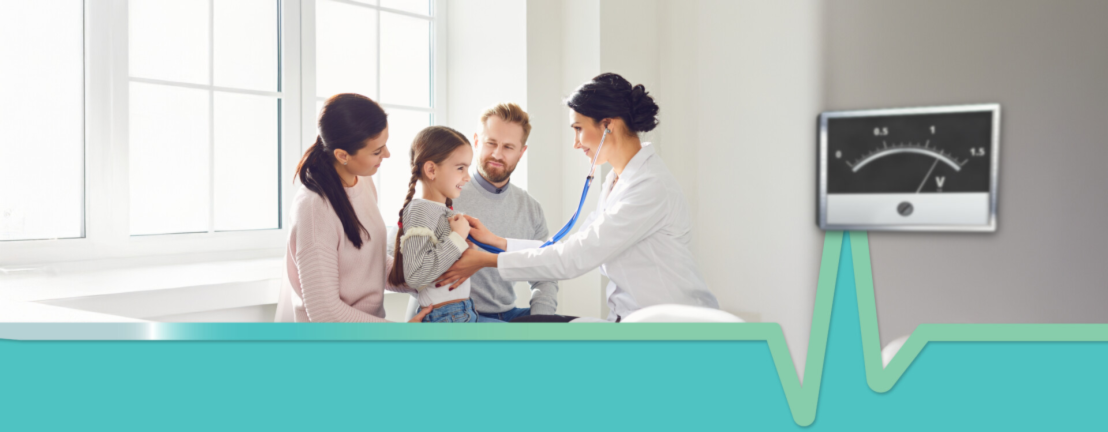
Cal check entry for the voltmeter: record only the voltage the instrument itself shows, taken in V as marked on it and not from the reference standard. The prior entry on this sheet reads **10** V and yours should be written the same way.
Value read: **1.2** V
